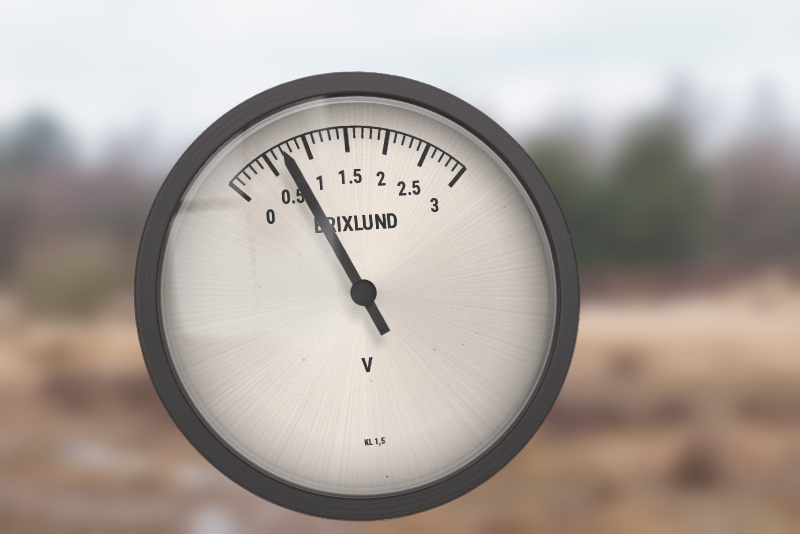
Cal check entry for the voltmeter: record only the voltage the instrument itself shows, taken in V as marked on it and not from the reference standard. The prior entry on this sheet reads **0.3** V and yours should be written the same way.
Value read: **0.7** V
